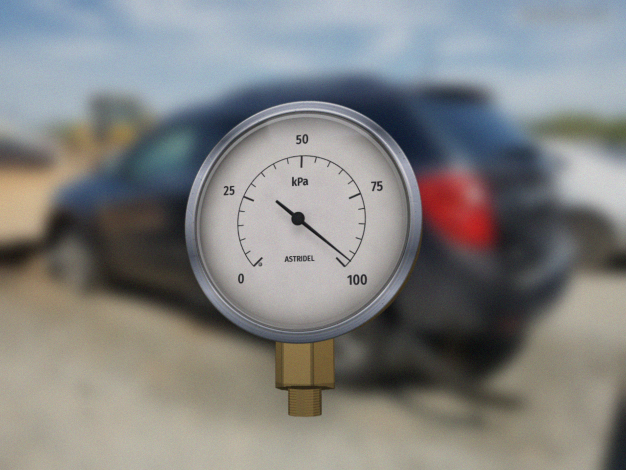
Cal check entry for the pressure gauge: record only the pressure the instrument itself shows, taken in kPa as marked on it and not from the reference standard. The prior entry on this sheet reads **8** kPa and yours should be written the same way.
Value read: **97.5** kPa
